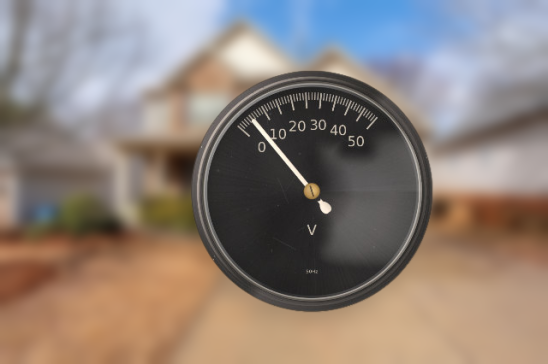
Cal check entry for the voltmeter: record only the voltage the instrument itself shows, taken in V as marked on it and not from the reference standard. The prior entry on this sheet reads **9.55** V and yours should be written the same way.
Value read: **5** V
